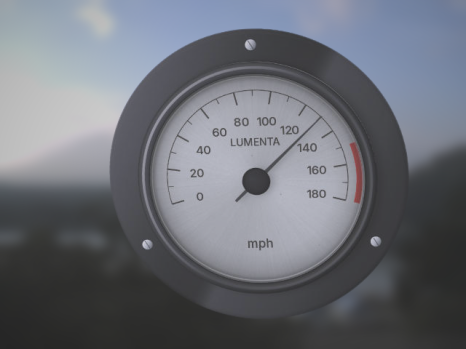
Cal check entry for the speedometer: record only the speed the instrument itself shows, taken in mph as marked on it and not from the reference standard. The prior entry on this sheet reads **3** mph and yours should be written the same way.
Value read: **130** mph
